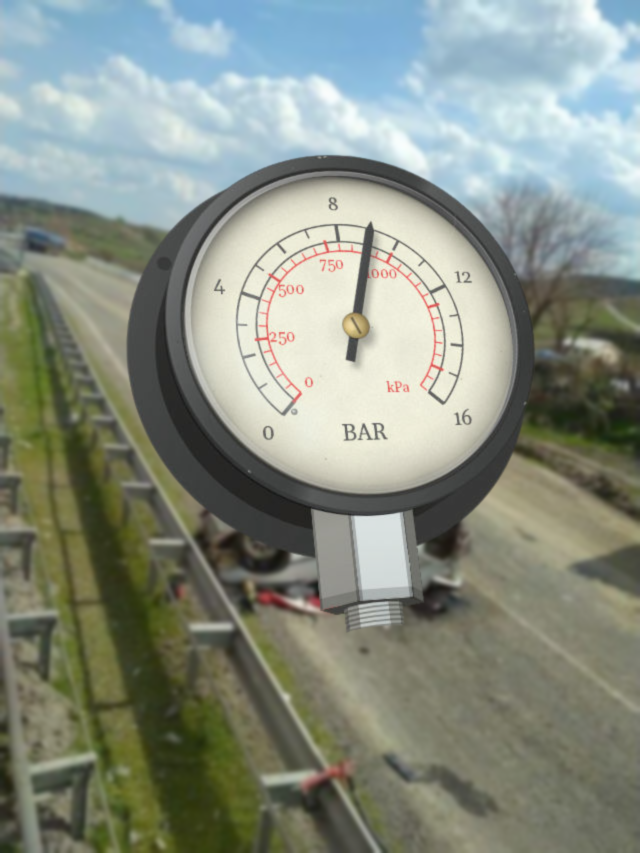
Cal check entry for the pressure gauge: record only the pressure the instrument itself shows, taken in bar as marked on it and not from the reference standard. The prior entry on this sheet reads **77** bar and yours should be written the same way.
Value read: **9** bar
